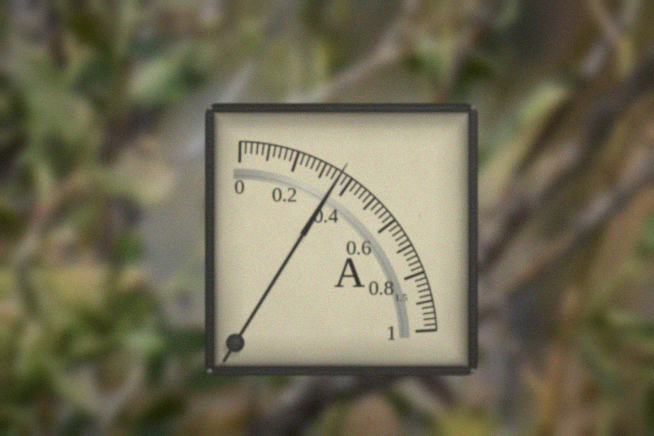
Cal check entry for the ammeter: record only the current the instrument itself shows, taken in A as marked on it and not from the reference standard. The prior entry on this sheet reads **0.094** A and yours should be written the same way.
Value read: **0.36** A
